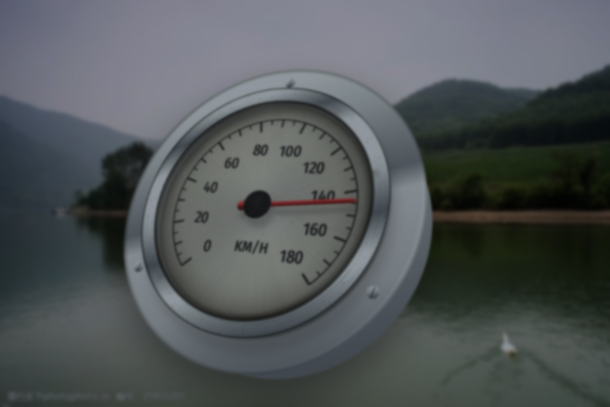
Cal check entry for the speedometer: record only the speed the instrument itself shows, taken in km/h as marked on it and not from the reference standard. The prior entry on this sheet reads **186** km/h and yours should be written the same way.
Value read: **145** km/h
